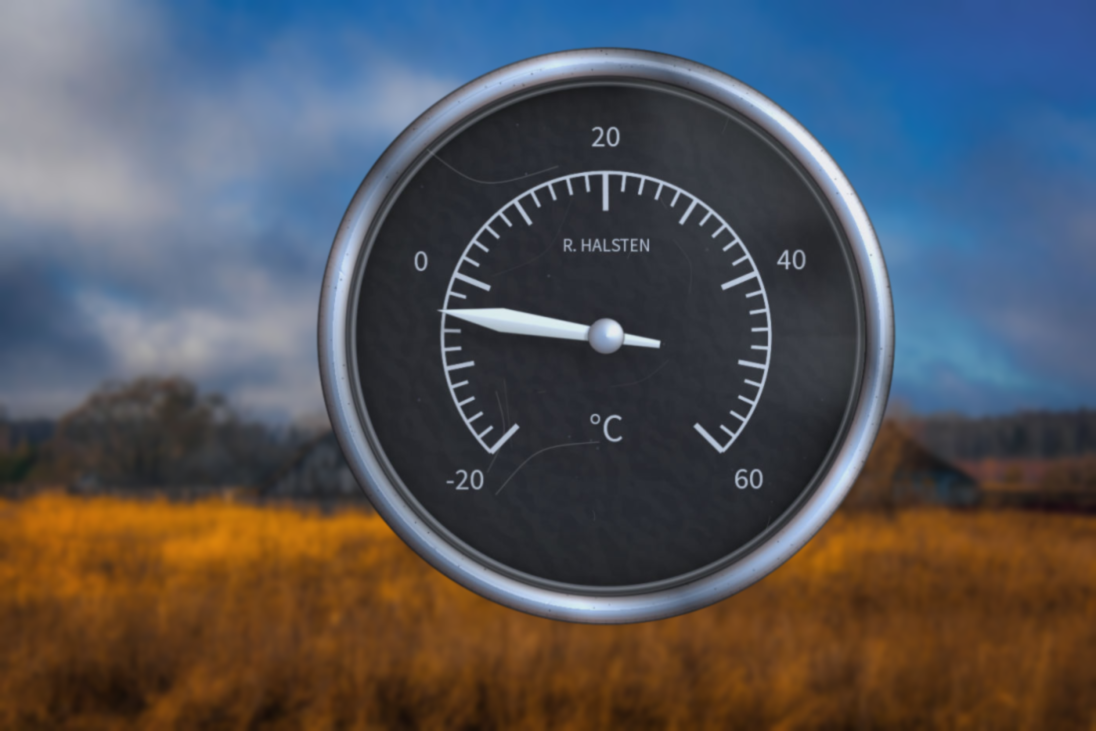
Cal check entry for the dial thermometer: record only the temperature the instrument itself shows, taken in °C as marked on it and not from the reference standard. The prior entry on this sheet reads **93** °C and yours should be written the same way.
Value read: **-4** °C
